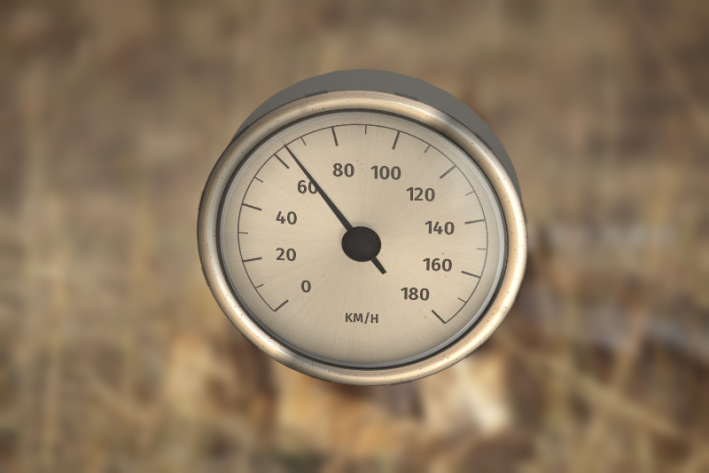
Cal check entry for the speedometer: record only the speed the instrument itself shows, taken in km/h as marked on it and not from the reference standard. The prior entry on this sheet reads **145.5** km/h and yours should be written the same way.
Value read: **65** km/h
